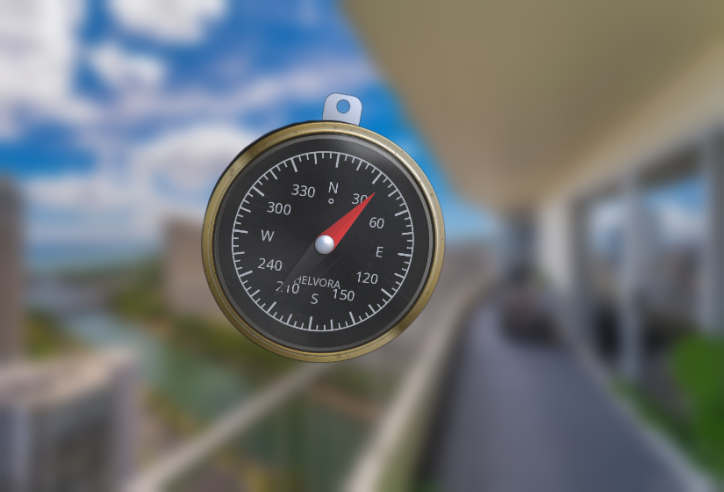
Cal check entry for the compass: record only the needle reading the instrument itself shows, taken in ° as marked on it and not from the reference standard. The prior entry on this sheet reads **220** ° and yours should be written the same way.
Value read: **35** °
